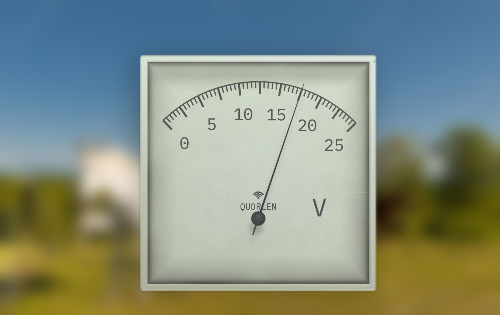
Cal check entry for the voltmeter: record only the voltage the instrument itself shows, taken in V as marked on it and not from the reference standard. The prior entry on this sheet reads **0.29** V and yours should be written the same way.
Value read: **17.5** V
